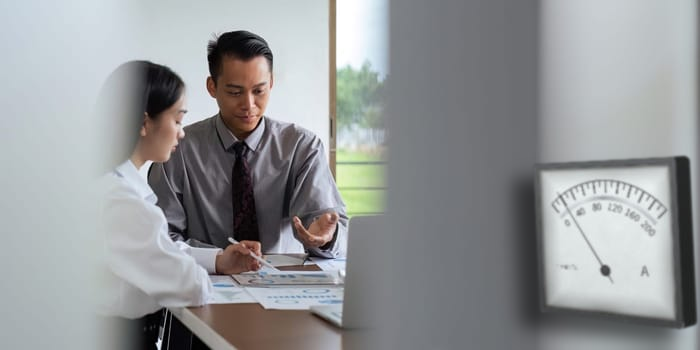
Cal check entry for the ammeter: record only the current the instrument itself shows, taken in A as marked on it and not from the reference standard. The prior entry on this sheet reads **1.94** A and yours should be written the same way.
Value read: **20** A
